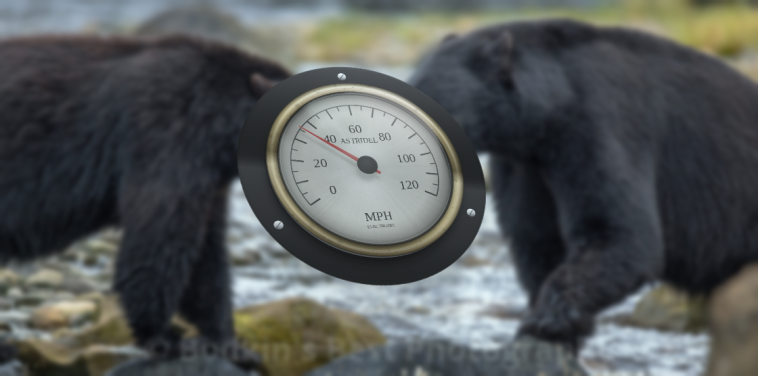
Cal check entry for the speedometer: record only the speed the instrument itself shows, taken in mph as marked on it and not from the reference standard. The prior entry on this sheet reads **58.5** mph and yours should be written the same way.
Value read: **35** mph
